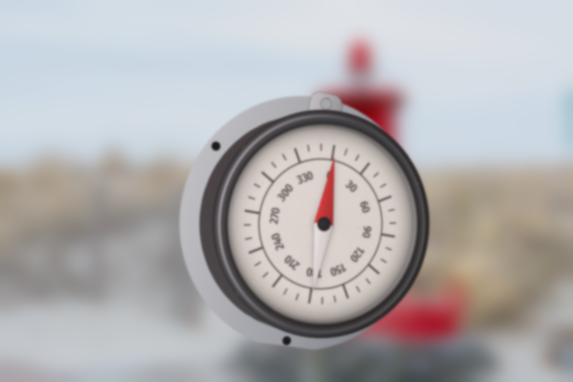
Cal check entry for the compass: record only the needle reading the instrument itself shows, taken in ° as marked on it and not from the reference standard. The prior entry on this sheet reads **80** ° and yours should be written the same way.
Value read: **0** °
